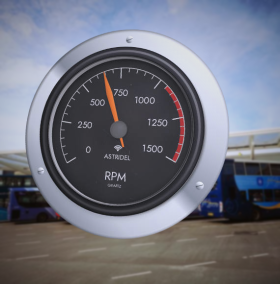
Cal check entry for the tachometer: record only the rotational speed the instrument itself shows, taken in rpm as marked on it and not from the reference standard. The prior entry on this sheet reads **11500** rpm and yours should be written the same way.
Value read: **650** rpm
